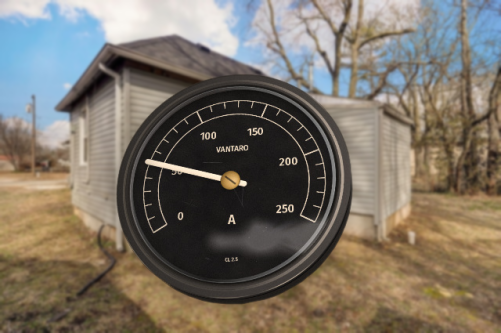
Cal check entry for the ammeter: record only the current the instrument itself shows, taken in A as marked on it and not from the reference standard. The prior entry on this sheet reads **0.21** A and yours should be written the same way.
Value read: **50** A
